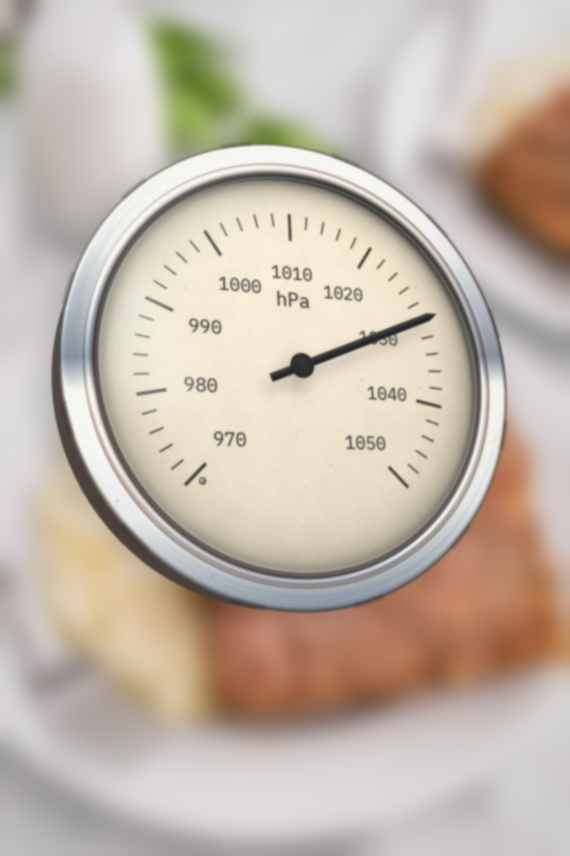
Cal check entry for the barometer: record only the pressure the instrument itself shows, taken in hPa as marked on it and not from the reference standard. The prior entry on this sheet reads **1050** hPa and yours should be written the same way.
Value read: **1030** hPa
